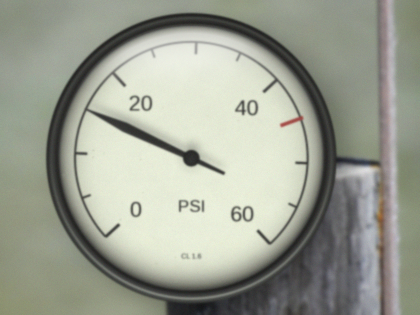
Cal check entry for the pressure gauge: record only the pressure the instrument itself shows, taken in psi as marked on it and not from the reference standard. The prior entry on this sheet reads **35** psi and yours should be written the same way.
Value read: **15** psi
